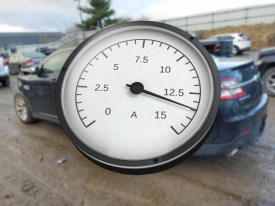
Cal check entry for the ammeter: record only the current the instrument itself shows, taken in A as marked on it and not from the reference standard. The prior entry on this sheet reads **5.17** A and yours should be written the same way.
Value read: **13.5** A
